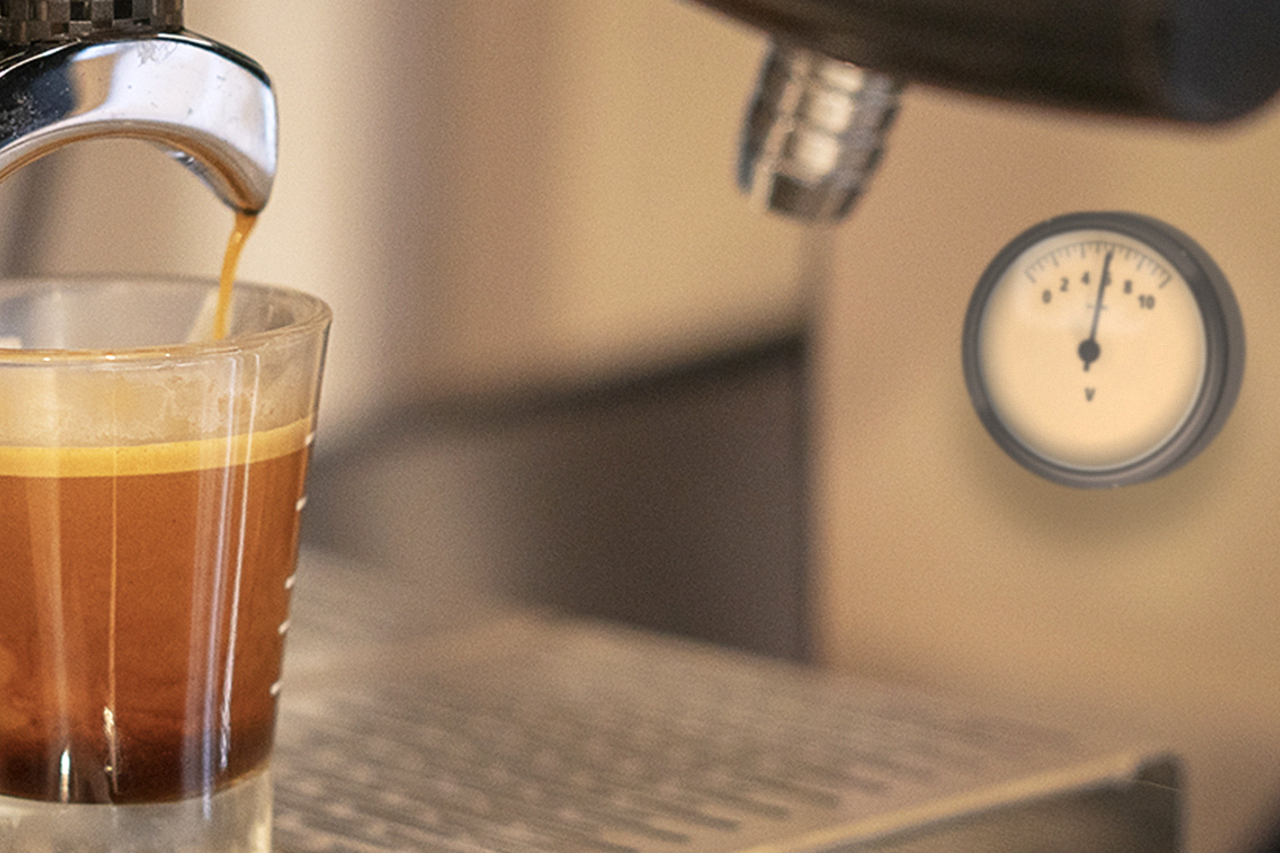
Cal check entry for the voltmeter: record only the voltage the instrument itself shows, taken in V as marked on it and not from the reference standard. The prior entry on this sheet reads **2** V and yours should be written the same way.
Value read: **6** V
